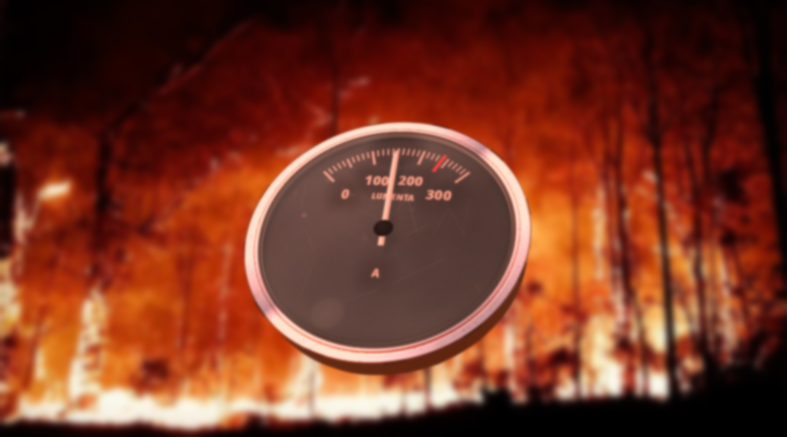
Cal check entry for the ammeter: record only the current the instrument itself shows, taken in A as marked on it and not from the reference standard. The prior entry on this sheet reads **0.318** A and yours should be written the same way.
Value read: **150** A
